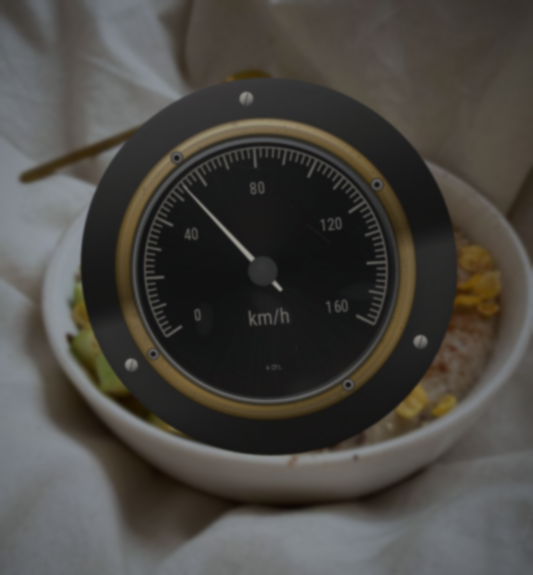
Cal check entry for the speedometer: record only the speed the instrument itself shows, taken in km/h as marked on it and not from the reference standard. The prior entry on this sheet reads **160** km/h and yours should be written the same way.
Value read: **54** km/h
